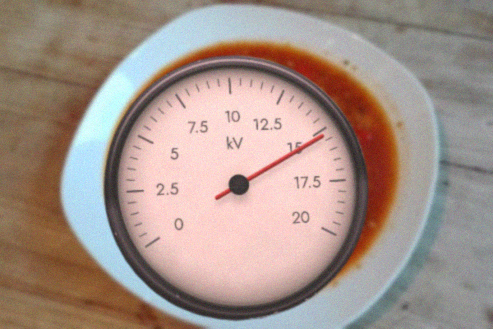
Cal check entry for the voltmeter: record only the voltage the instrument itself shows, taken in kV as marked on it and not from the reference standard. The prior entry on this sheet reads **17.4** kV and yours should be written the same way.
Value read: **15.25** kV
